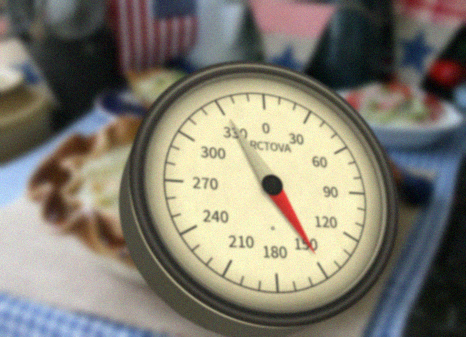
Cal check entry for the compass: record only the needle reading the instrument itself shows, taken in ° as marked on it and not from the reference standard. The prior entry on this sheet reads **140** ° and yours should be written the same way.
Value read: **150** °
